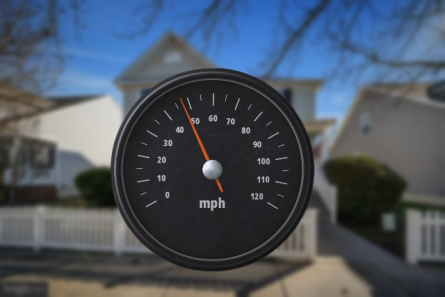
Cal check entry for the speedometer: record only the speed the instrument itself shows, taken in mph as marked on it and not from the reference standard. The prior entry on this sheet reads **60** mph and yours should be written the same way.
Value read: **47.5** mph
